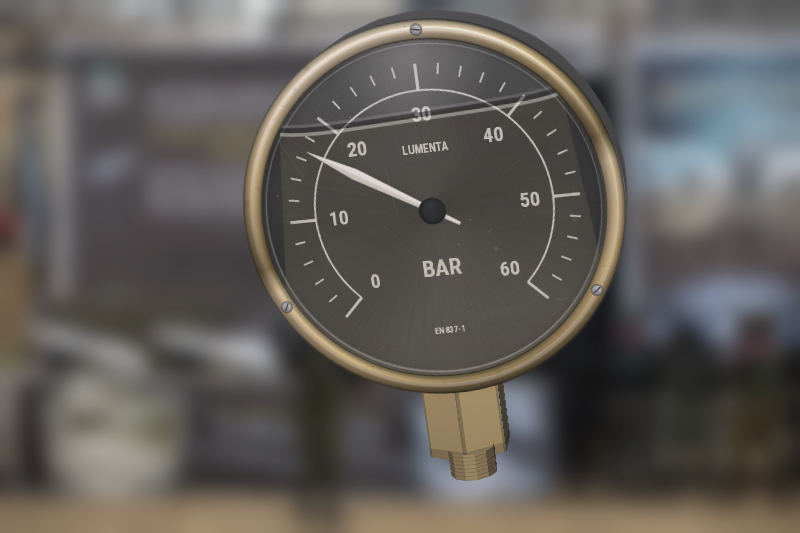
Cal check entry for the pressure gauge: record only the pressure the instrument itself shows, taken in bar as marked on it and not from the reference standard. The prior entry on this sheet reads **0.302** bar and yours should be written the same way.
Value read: **17** bar
